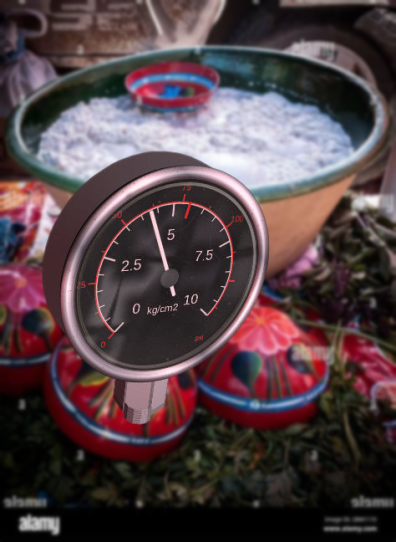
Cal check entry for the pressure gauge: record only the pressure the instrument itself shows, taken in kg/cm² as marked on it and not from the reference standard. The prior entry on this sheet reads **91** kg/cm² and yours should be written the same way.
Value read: **4.25** kg/cm²
